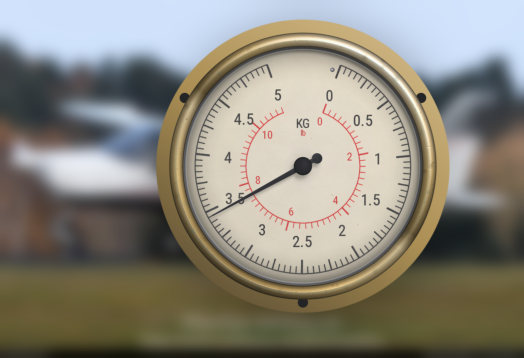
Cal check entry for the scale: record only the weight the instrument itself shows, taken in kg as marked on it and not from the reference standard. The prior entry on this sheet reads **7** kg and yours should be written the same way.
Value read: **3.45** kg
